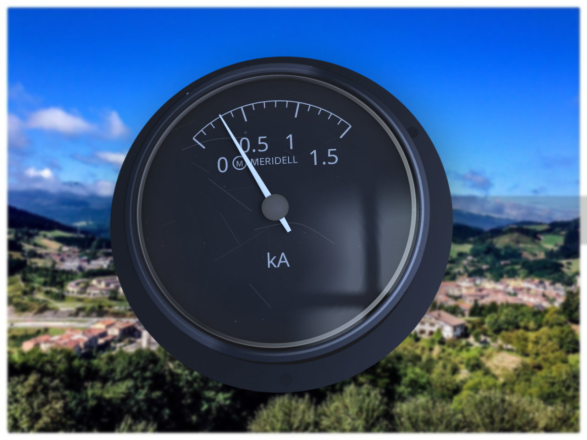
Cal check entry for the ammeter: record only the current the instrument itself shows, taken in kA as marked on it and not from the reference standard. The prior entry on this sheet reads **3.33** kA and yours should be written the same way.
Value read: **0.3** kA
